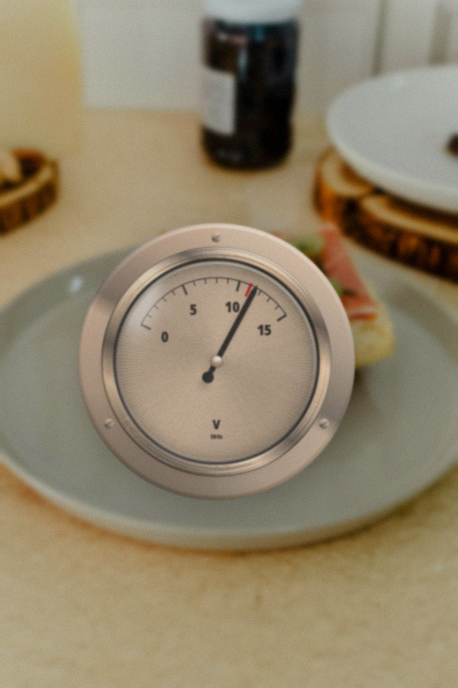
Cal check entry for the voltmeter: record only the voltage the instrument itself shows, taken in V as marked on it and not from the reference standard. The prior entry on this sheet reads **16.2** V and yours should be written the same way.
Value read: **11.5** V
